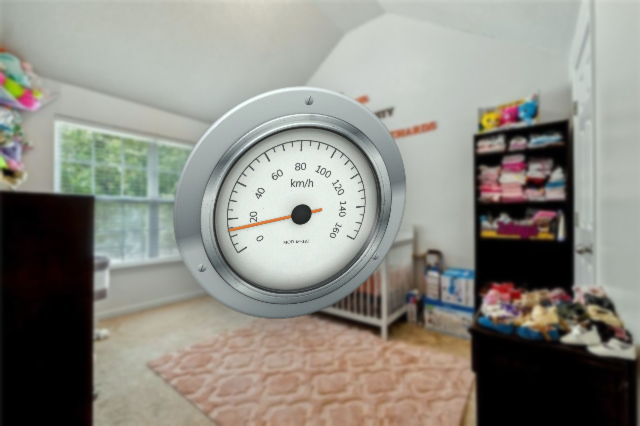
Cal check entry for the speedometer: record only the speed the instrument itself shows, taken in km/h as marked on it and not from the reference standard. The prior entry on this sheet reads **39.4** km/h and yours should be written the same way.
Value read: **15** km/h
